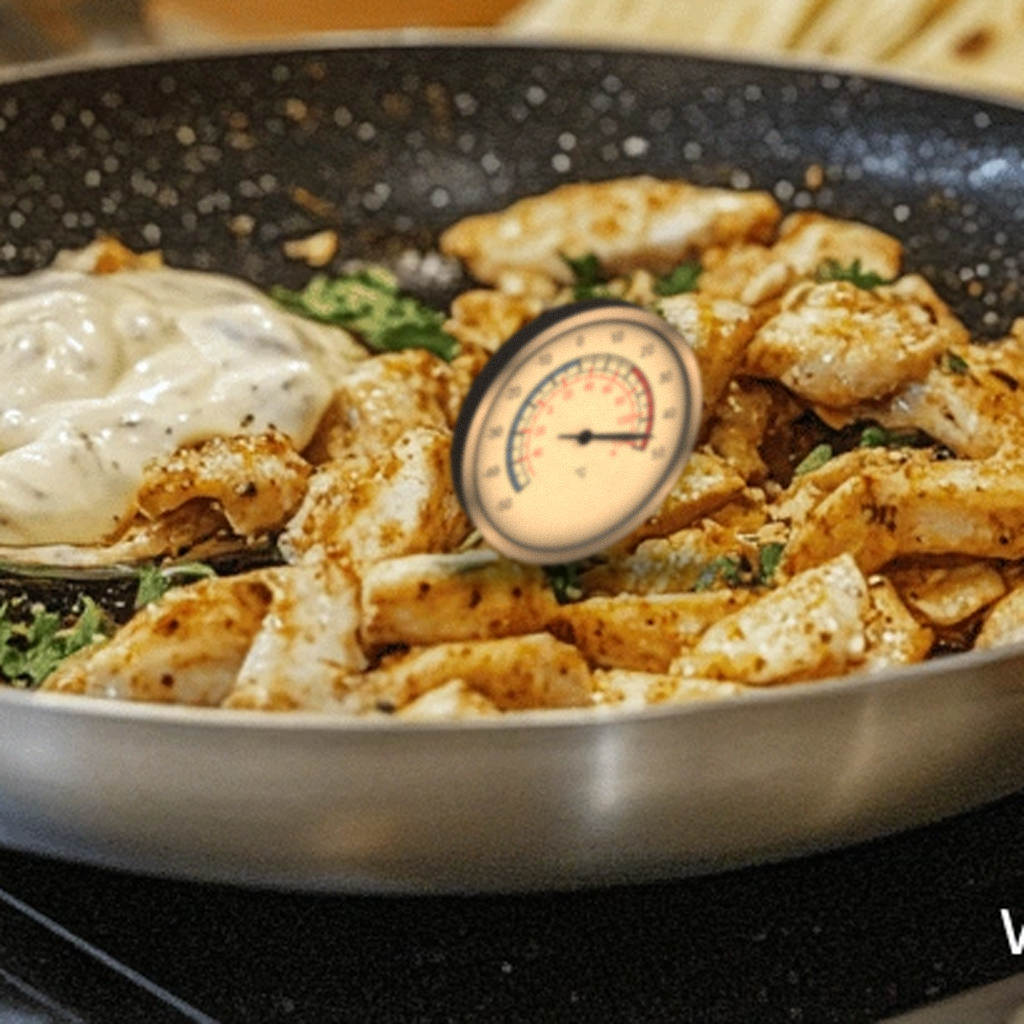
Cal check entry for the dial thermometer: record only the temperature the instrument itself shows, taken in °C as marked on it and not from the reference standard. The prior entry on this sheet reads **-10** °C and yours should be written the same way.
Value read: **45** °C
